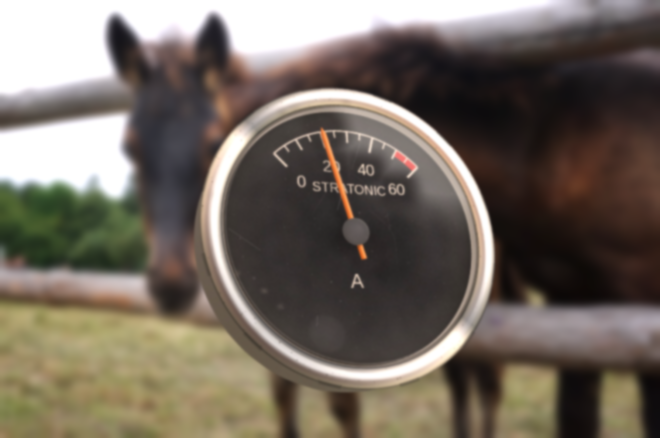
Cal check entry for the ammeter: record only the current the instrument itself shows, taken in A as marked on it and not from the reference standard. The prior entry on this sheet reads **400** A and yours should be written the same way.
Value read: **20** A
